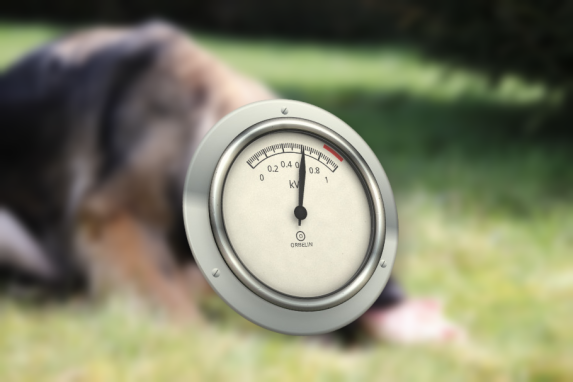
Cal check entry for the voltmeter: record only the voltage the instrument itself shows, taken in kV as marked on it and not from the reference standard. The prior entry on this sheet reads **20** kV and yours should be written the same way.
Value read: **0.6** kV
